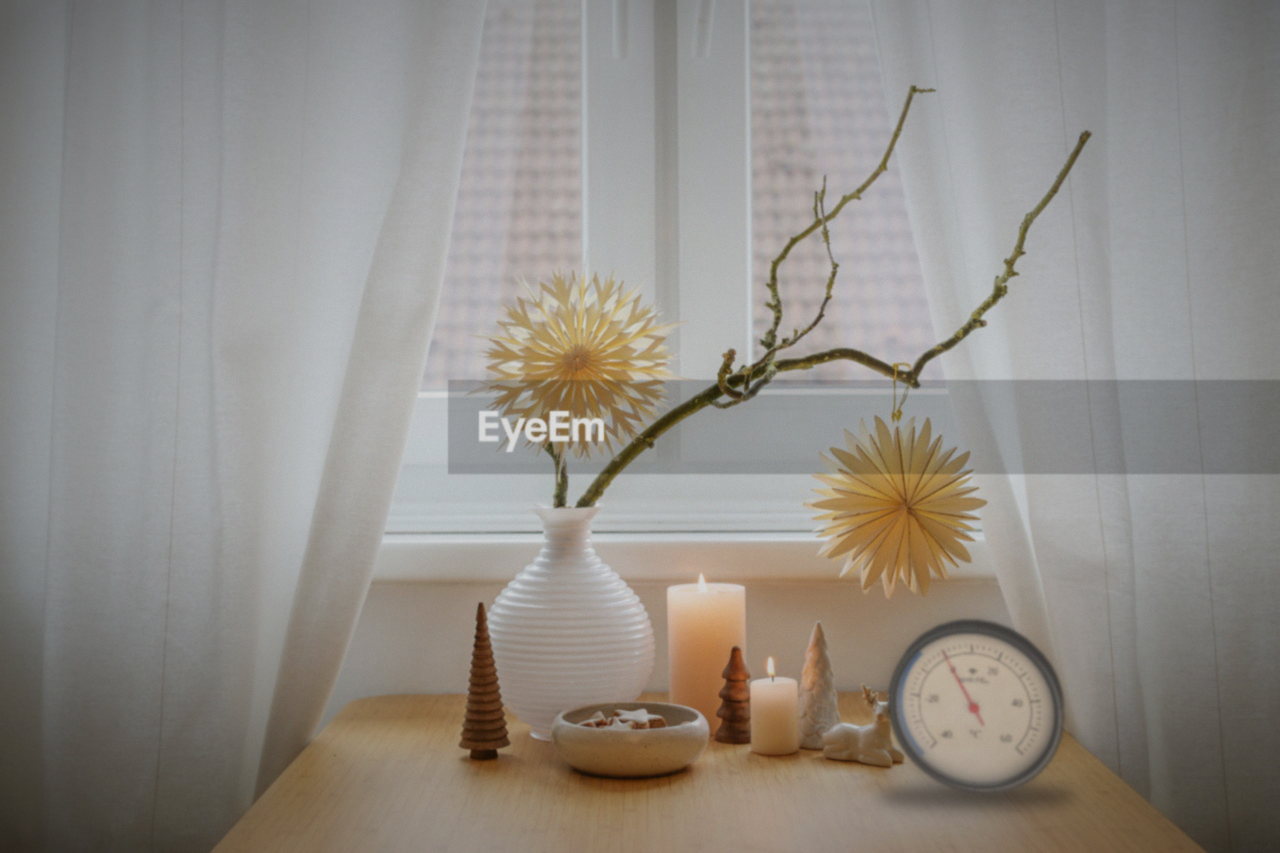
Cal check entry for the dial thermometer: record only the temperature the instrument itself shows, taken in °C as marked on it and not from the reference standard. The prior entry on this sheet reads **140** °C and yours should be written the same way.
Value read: **0** °C
